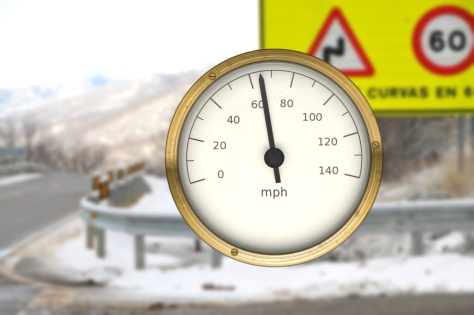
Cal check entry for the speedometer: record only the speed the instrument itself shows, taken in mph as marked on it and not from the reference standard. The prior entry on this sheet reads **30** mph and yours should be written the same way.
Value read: **65** mph
